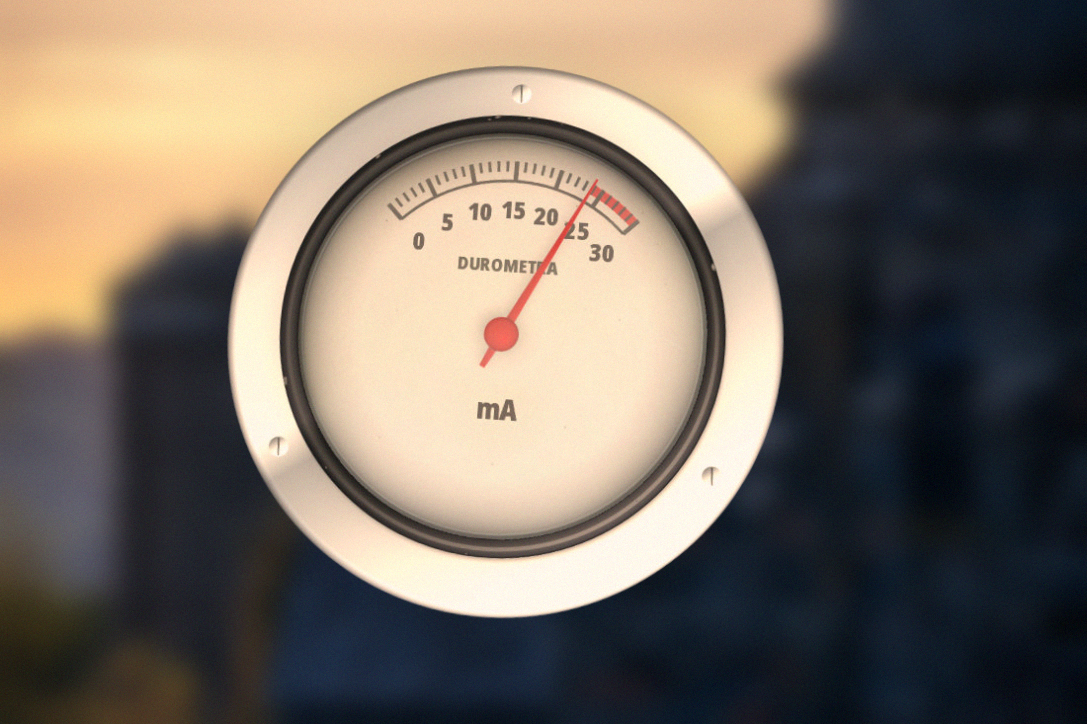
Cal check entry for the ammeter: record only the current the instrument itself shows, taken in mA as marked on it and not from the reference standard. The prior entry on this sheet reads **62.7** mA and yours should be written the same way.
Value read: **24** mA
